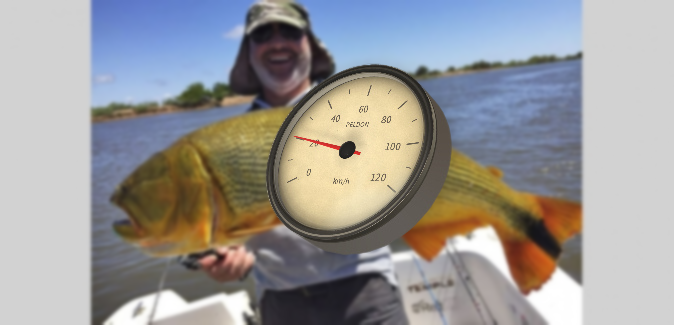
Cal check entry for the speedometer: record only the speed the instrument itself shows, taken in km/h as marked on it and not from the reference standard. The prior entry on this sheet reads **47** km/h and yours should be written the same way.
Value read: **20** km/h
